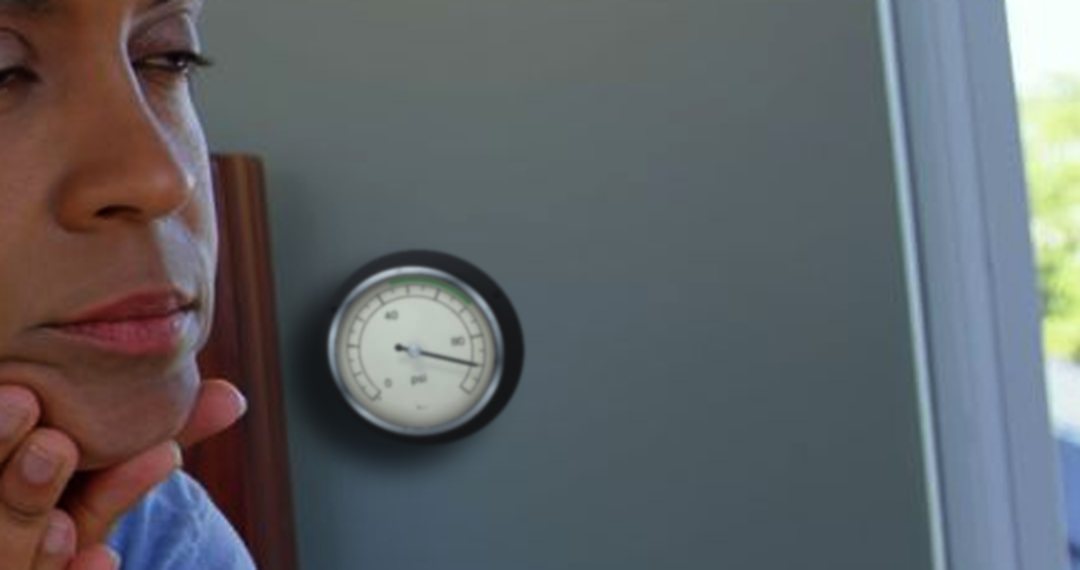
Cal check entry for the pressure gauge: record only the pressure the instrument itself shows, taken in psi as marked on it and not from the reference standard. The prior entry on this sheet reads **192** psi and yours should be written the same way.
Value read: **90** psi
